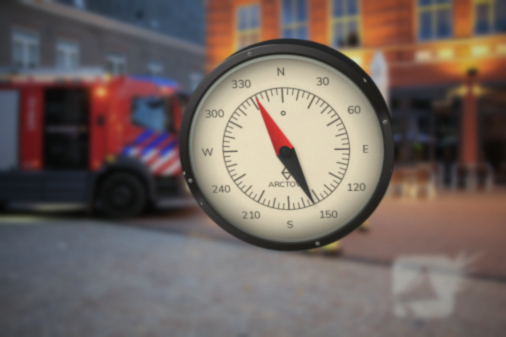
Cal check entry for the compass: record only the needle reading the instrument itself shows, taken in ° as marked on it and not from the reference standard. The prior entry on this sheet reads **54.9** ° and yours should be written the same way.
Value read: **335** °
